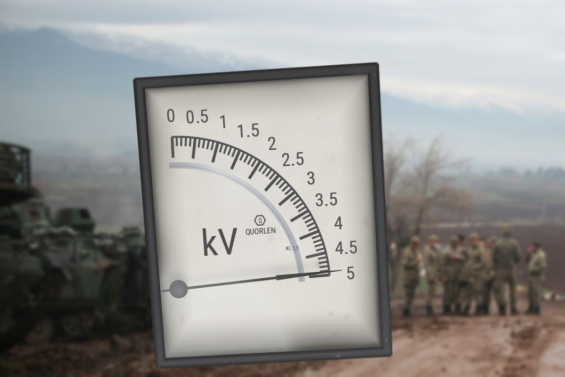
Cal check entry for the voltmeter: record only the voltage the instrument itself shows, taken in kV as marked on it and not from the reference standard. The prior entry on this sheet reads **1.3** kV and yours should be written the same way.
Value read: **4.9** kV
